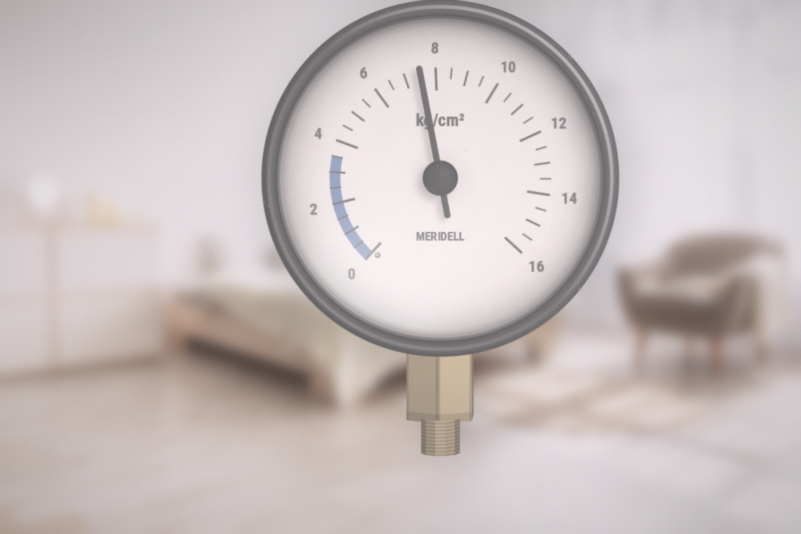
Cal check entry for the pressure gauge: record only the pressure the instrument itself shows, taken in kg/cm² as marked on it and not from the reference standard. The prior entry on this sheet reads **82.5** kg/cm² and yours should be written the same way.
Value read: **7.5** kg/cm²
